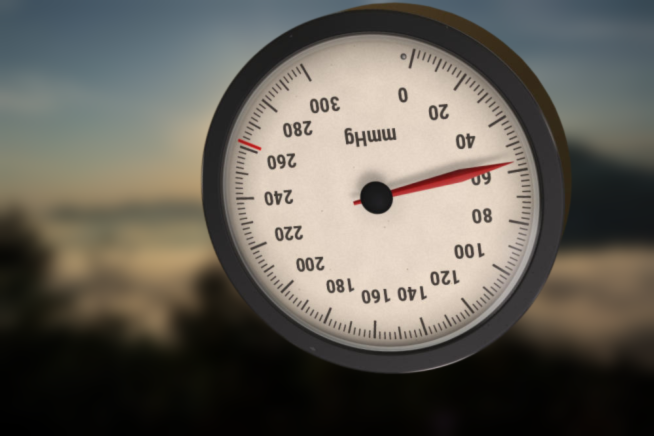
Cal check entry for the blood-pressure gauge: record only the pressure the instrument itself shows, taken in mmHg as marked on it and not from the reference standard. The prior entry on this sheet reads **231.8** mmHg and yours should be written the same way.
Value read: **56** mmHg
